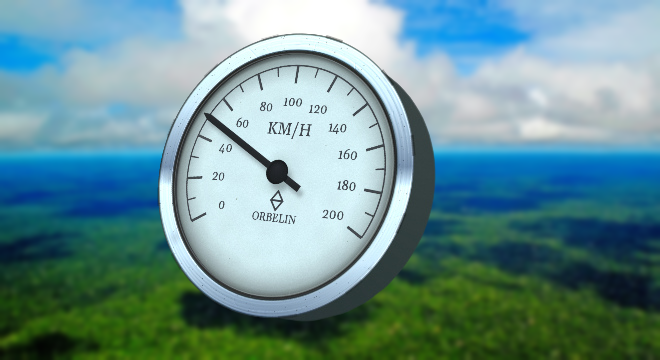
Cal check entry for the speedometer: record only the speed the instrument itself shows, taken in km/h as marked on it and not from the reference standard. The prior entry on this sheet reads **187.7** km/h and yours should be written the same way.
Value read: **50** km/h
